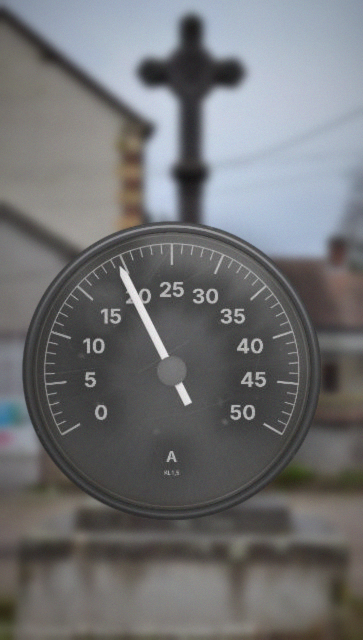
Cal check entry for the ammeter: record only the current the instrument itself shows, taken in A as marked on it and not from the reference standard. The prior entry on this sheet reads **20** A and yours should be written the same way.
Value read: **19.5** A
